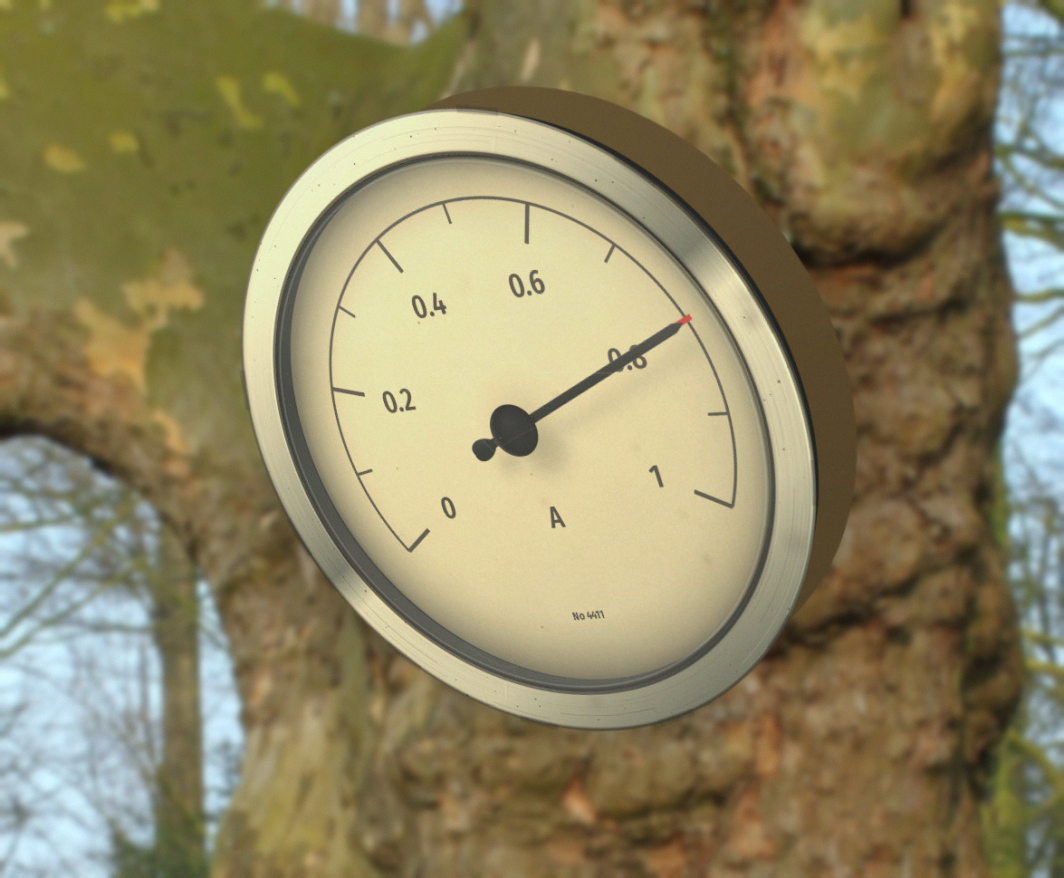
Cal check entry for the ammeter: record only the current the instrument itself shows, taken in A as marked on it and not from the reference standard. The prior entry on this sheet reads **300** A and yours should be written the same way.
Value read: **0.8** A
